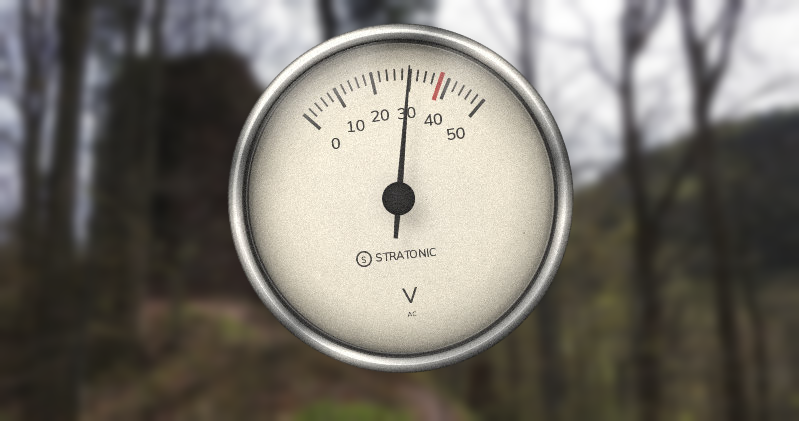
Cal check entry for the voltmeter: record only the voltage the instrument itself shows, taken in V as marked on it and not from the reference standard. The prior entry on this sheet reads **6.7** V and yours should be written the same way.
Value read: **30** V
